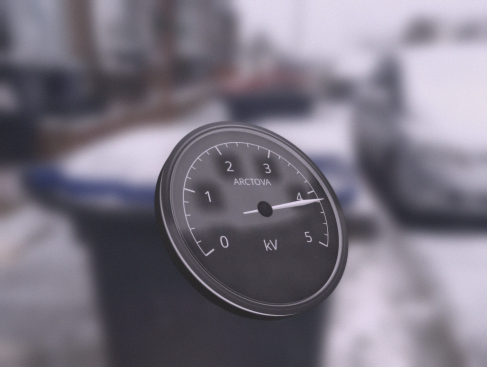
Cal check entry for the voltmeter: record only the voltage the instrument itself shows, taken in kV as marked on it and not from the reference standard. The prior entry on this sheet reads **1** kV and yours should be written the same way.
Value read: **4.2** kV
